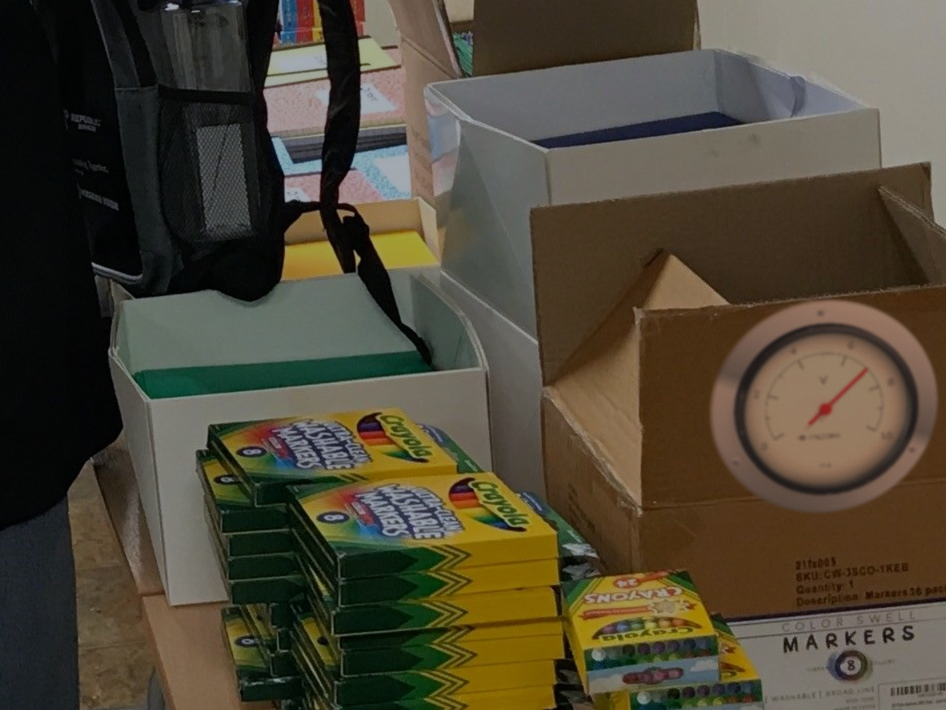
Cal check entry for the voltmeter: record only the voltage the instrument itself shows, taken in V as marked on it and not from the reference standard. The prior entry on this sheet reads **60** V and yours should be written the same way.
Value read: **7** V
